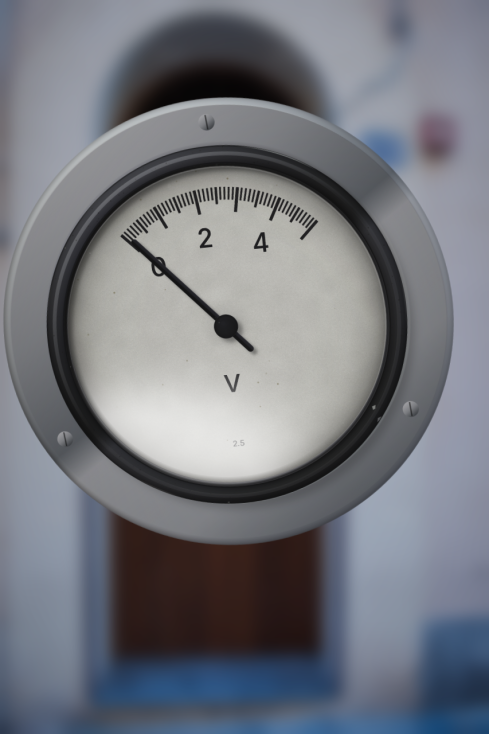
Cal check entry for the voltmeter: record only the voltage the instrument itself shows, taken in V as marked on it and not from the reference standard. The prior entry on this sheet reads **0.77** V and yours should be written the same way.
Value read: **0.1** V
